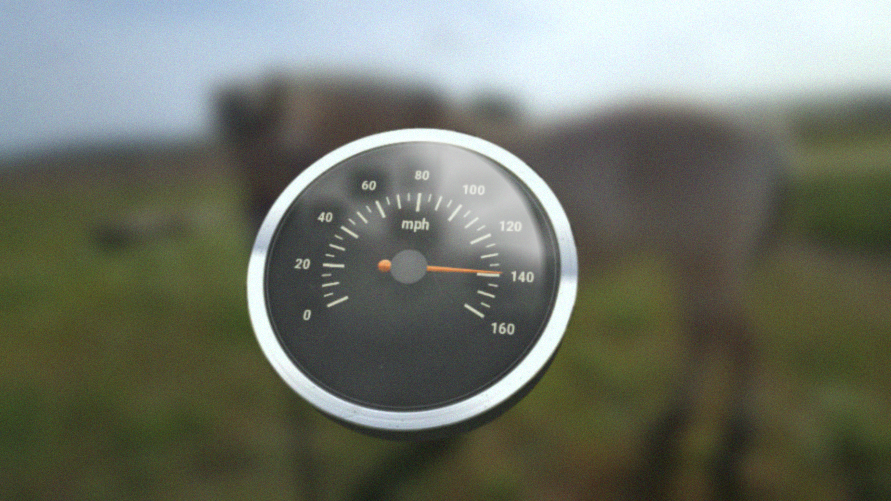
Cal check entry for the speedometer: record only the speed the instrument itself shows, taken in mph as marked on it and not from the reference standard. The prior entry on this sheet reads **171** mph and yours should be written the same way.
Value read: **140** mph
